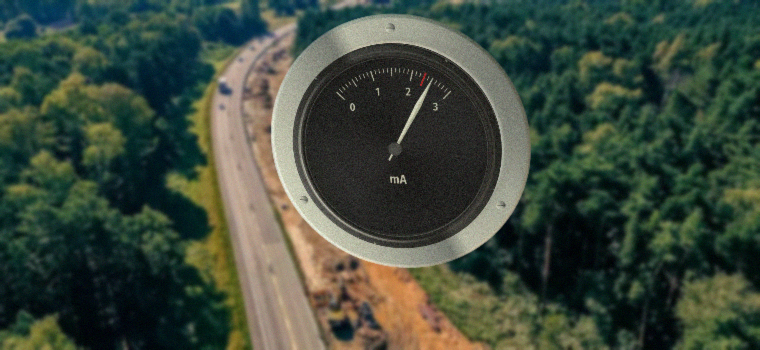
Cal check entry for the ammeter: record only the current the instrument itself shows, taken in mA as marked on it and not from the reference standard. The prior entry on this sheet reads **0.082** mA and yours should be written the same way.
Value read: **2.5** mA
